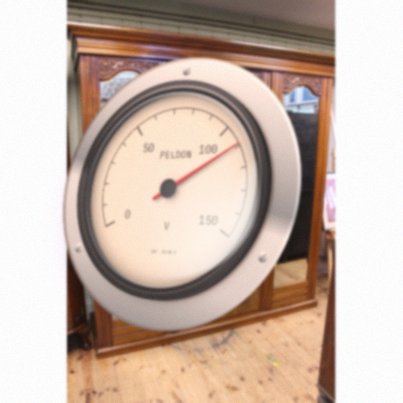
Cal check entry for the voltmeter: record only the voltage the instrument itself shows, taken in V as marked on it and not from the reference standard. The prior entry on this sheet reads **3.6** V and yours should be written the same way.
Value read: **110** V
